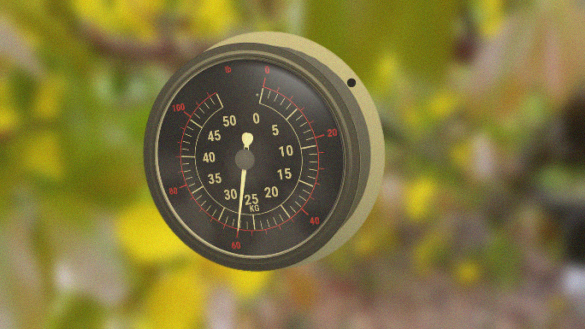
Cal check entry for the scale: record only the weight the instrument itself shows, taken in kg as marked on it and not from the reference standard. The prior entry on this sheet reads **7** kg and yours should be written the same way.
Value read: **27** kg
